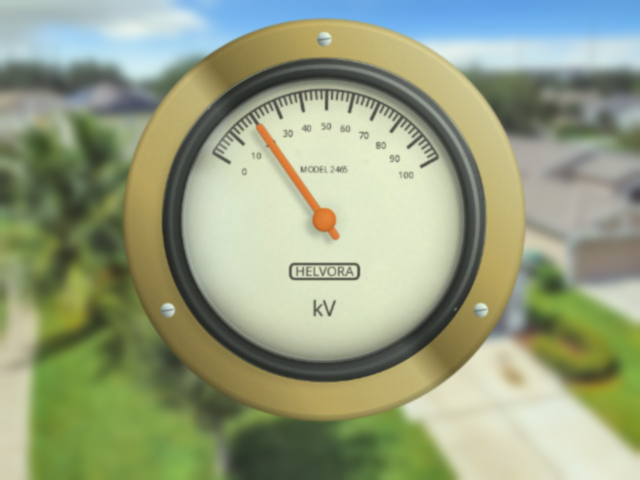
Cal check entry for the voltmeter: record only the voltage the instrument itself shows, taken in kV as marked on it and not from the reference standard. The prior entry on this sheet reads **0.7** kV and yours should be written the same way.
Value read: **20** kV
